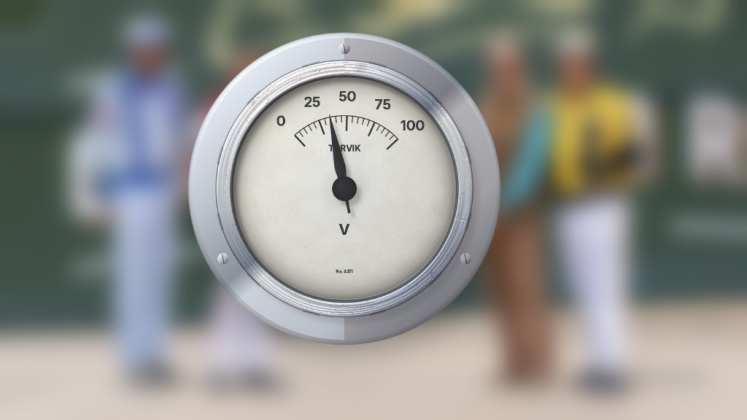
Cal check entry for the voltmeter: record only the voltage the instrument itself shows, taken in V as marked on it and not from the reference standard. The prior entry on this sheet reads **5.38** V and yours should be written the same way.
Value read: **35** V
